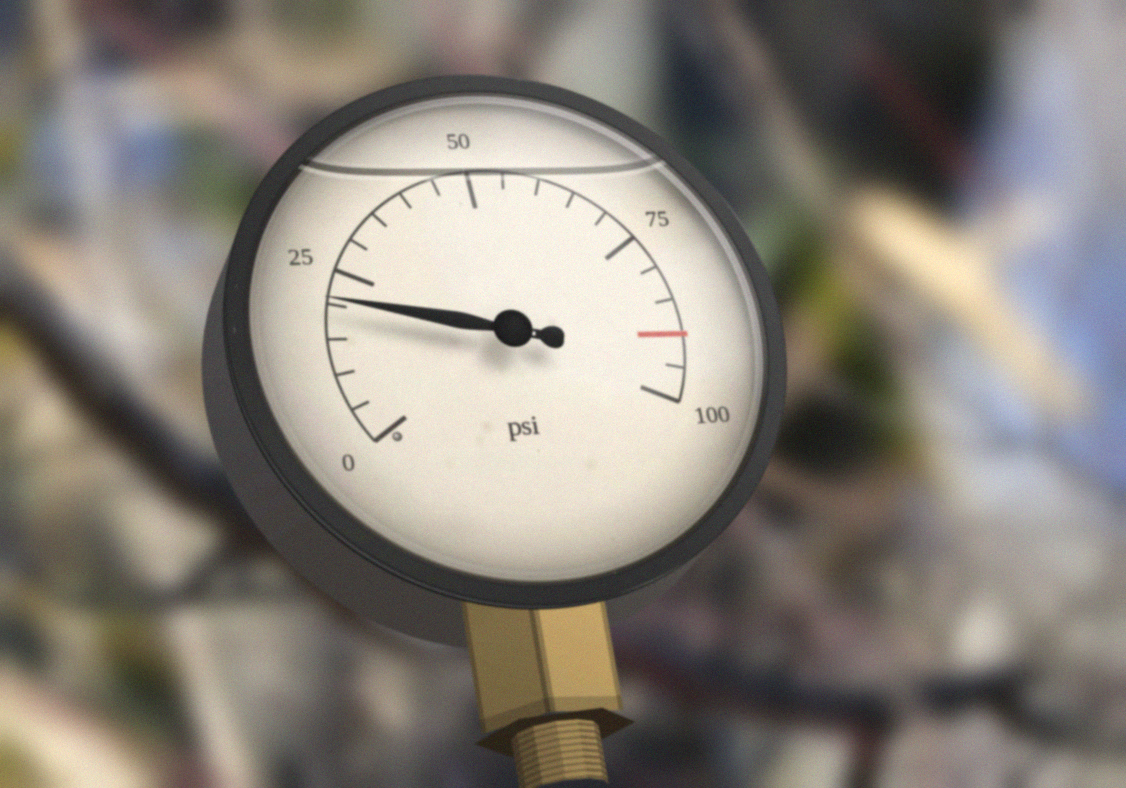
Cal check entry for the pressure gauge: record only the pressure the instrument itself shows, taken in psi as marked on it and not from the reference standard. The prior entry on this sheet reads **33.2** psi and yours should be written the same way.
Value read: **20** psi
